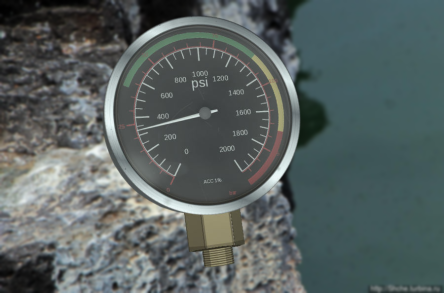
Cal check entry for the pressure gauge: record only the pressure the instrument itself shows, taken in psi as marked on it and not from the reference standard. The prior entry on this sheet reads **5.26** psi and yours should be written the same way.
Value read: **325** psi
